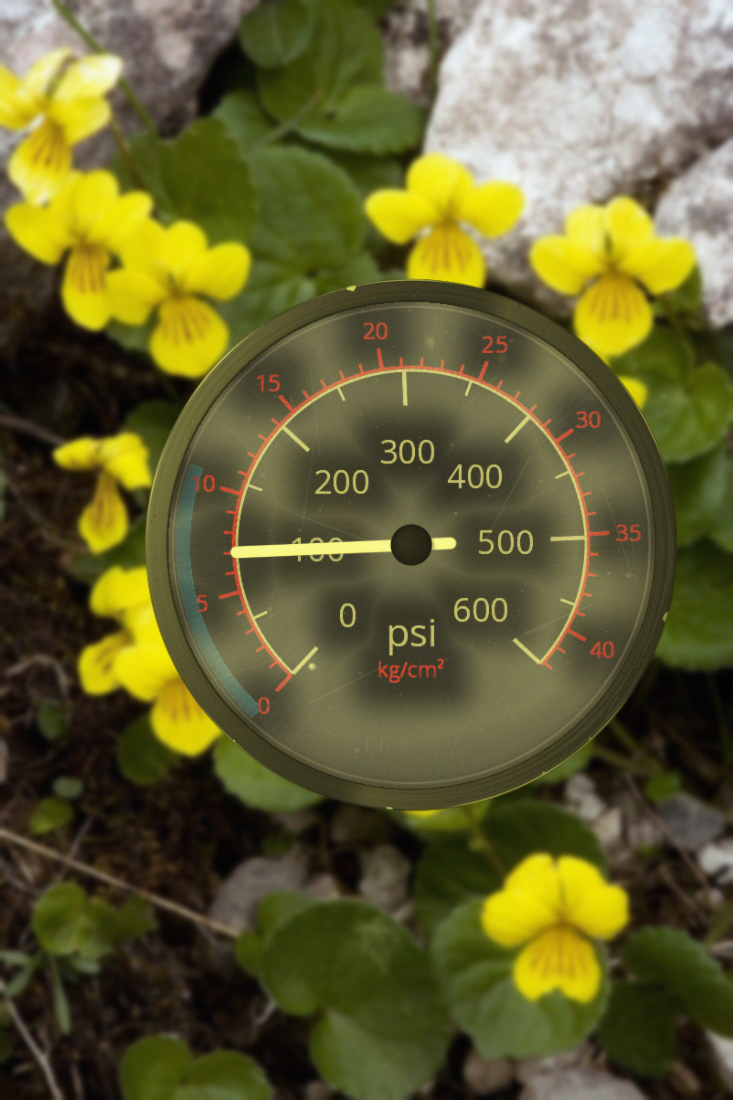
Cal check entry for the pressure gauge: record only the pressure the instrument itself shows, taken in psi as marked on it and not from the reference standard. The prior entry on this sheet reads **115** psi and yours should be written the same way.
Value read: **100** psi
